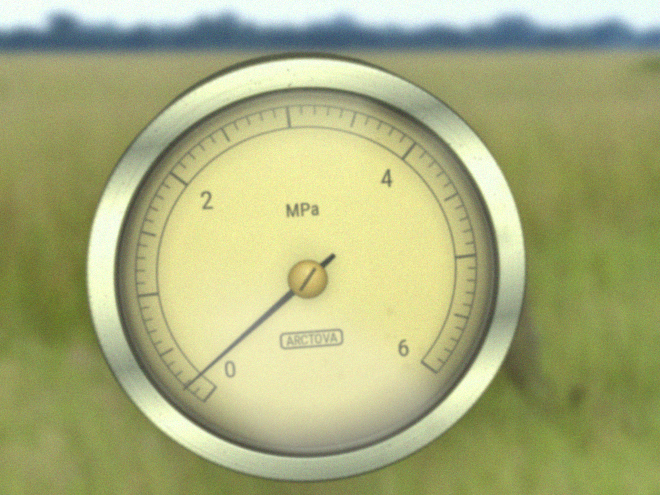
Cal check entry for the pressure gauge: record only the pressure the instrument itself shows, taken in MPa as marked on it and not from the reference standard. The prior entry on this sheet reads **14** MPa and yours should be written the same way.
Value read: **0.2** MPa
